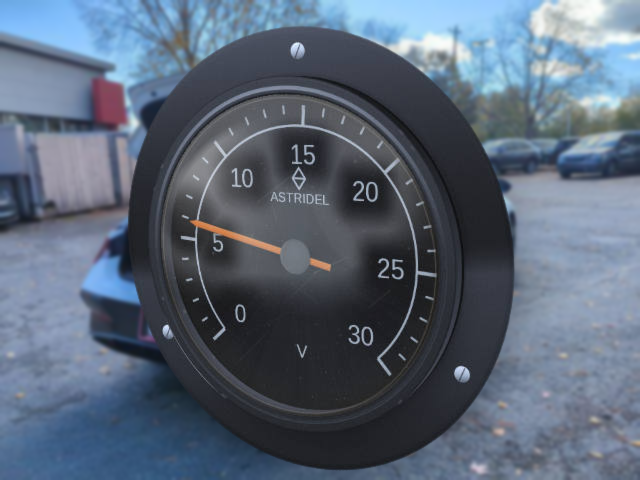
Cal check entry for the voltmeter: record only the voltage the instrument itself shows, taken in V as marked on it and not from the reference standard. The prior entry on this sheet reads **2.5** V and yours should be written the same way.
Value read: **6** V
